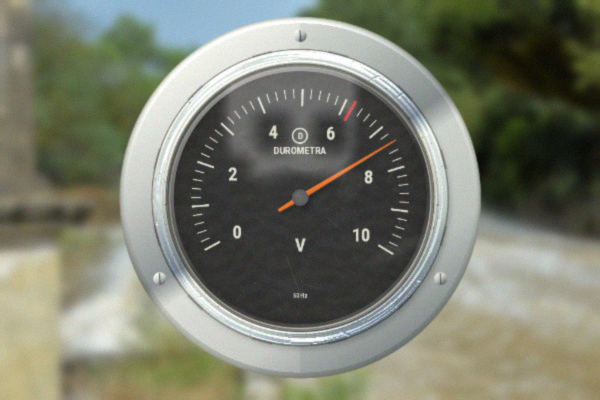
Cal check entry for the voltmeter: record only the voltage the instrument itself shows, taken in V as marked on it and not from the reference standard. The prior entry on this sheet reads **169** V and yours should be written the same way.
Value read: **7.4** V
